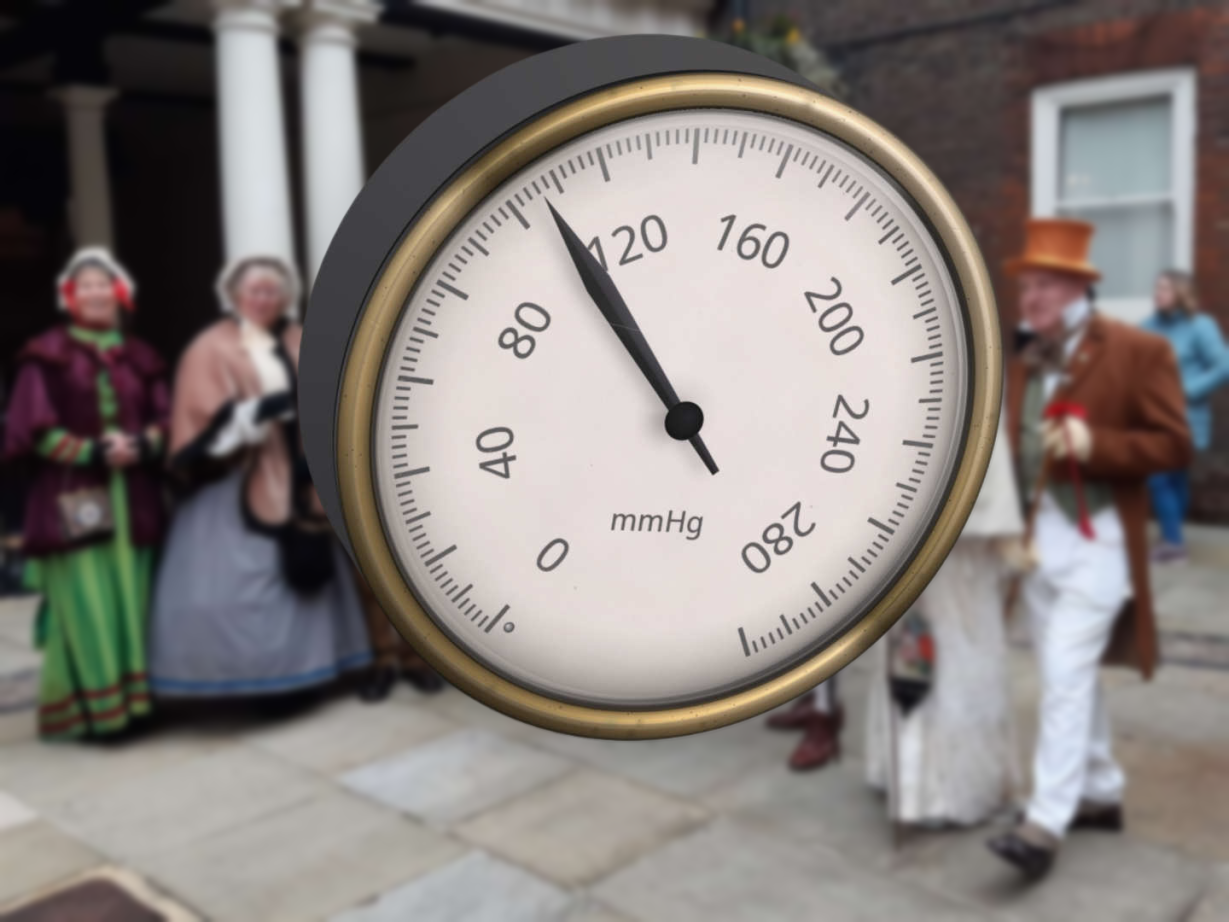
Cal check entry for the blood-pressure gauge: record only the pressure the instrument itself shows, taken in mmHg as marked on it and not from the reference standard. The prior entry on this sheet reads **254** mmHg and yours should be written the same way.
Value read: **106** mmHg
